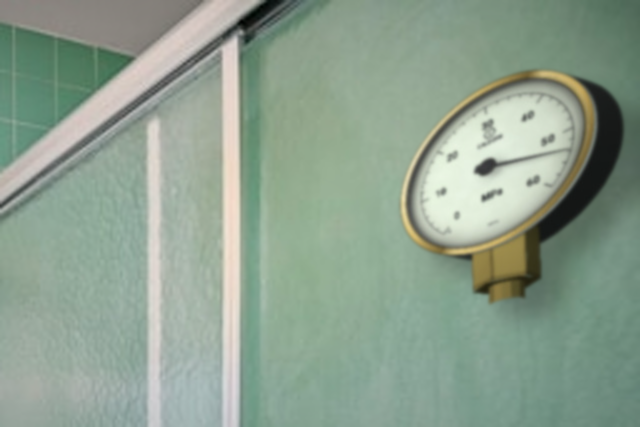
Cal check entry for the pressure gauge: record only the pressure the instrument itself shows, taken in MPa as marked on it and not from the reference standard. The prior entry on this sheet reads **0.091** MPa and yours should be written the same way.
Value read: **54** MPa
